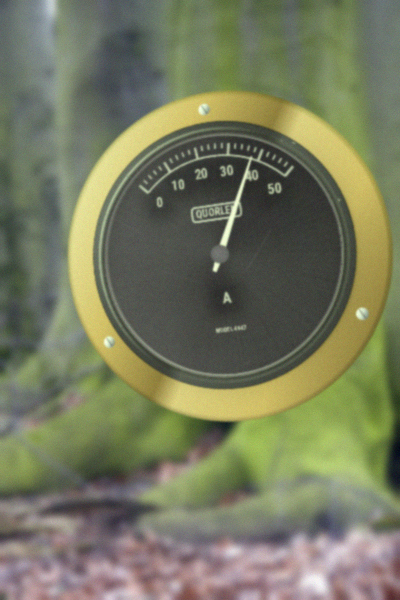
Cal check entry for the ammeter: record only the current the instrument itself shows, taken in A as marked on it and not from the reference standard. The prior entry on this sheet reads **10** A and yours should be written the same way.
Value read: **38** A
